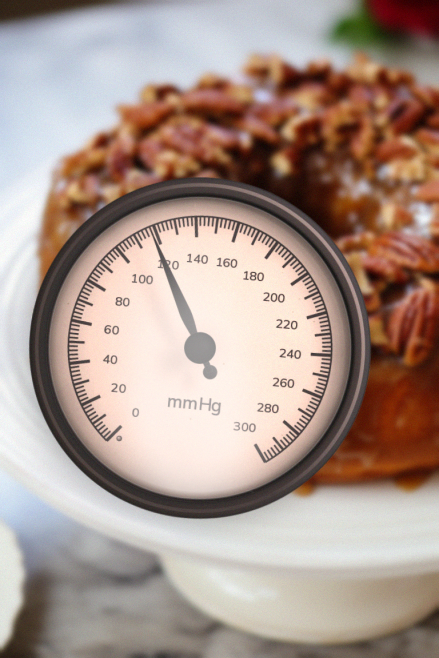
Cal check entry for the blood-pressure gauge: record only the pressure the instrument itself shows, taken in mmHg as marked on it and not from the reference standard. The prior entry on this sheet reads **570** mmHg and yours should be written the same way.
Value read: **118** mmHg
